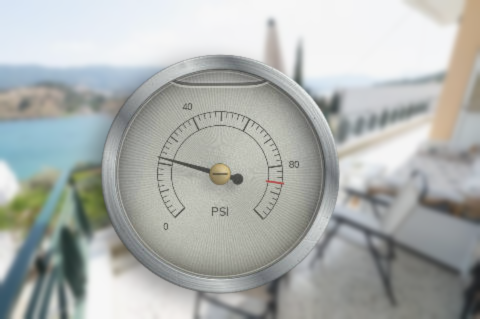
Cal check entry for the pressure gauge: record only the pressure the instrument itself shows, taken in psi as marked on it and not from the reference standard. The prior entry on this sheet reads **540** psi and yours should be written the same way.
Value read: **22** psi
